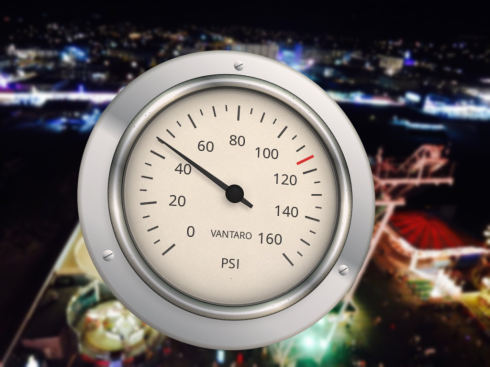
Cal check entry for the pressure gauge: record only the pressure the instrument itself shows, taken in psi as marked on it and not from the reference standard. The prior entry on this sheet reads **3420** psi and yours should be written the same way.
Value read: **45** psi
